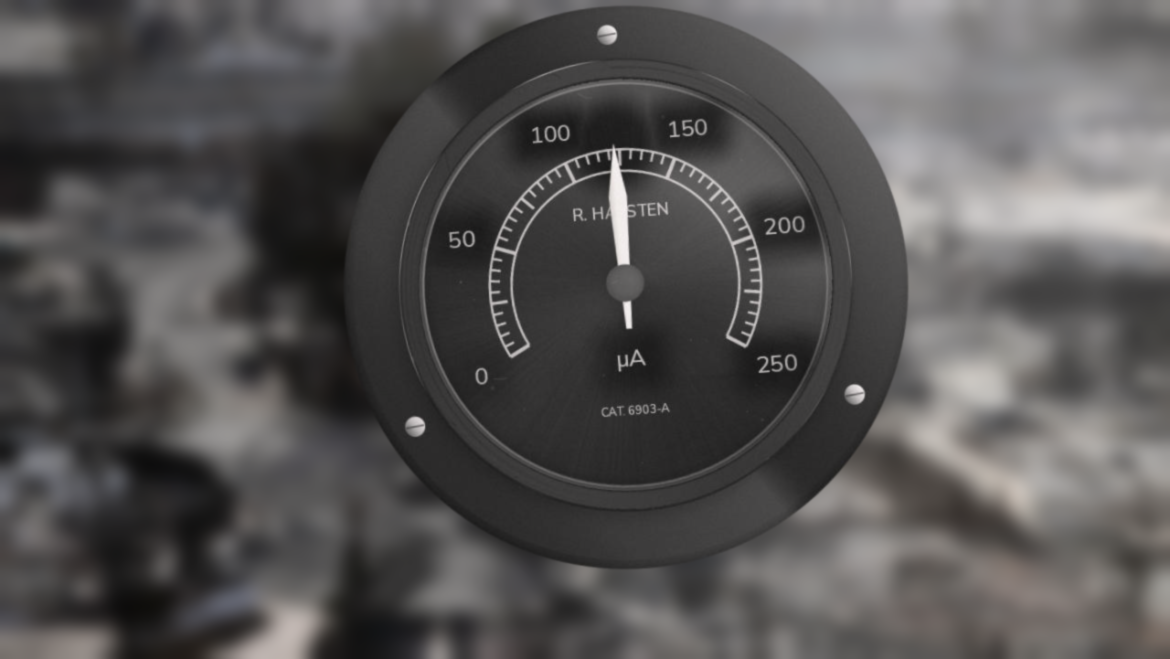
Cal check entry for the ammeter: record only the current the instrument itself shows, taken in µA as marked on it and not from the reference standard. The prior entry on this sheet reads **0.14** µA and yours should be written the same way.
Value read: **122.5** µA
